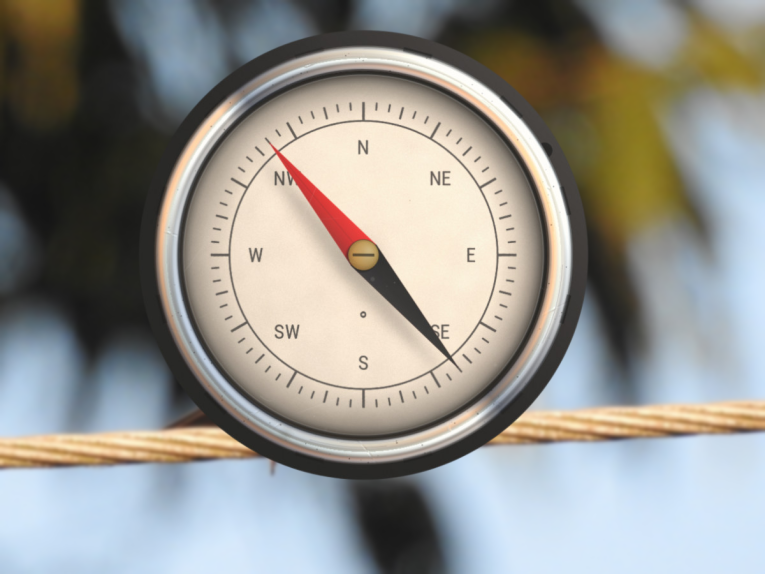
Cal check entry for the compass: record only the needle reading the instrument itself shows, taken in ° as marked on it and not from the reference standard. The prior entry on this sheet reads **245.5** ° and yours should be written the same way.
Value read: **320** °
